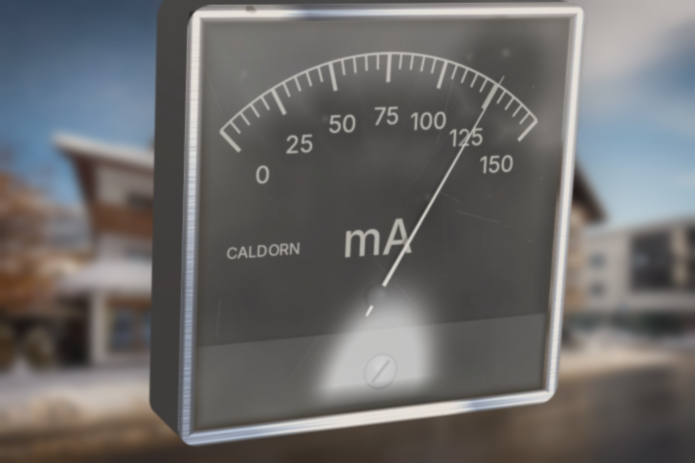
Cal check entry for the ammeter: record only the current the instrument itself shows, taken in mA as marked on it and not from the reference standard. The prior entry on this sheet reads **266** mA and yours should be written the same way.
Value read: **125** mA
